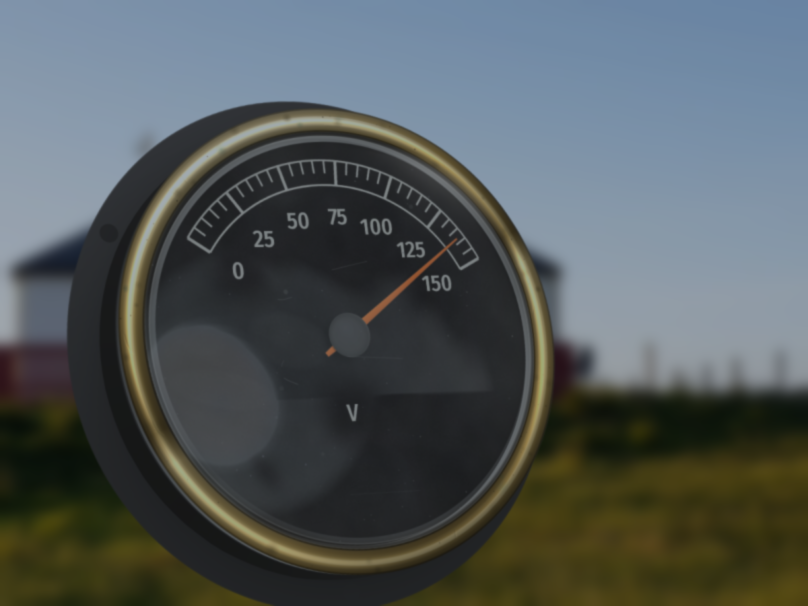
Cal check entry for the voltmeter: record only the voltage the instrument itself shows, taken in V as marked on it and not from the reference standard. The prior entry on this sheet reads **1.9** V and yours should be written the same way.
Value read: **137.5** V
